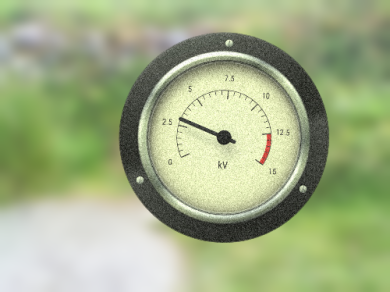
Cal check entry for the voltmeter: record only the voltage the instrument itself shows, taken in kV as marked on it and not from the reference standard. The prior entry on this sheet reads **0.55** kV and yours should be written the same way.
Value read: **3** kV
